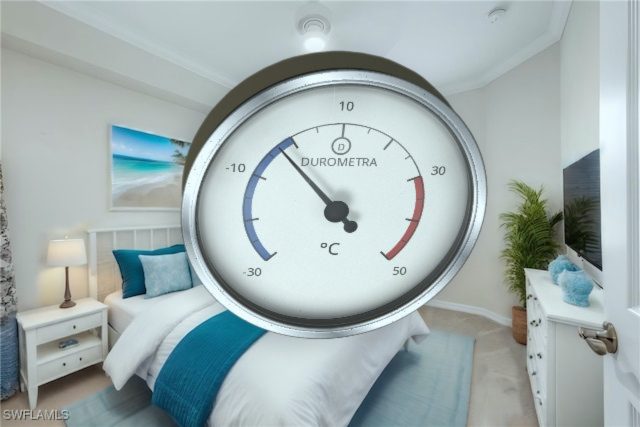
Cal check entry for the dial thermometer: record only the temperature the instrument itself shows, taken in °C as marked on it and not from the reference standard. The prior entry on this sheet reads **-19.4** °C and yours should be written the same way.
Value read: **-2.5** °C
